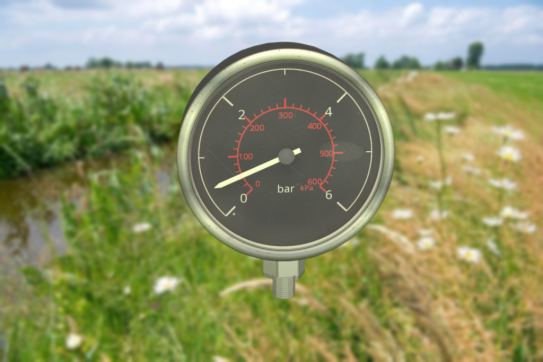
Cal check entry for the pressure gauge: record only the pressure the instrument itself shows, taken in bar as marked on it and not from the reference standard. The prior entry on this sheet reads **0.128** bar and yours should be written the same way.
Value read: **0.5** bar
